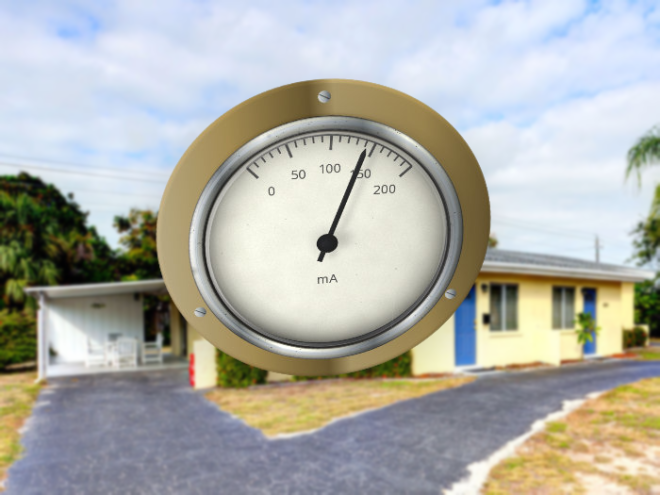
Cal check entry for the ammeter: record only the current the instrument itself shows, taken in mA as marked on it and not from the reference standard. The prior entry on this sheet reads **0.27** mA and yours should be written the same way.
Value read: **140** mA
